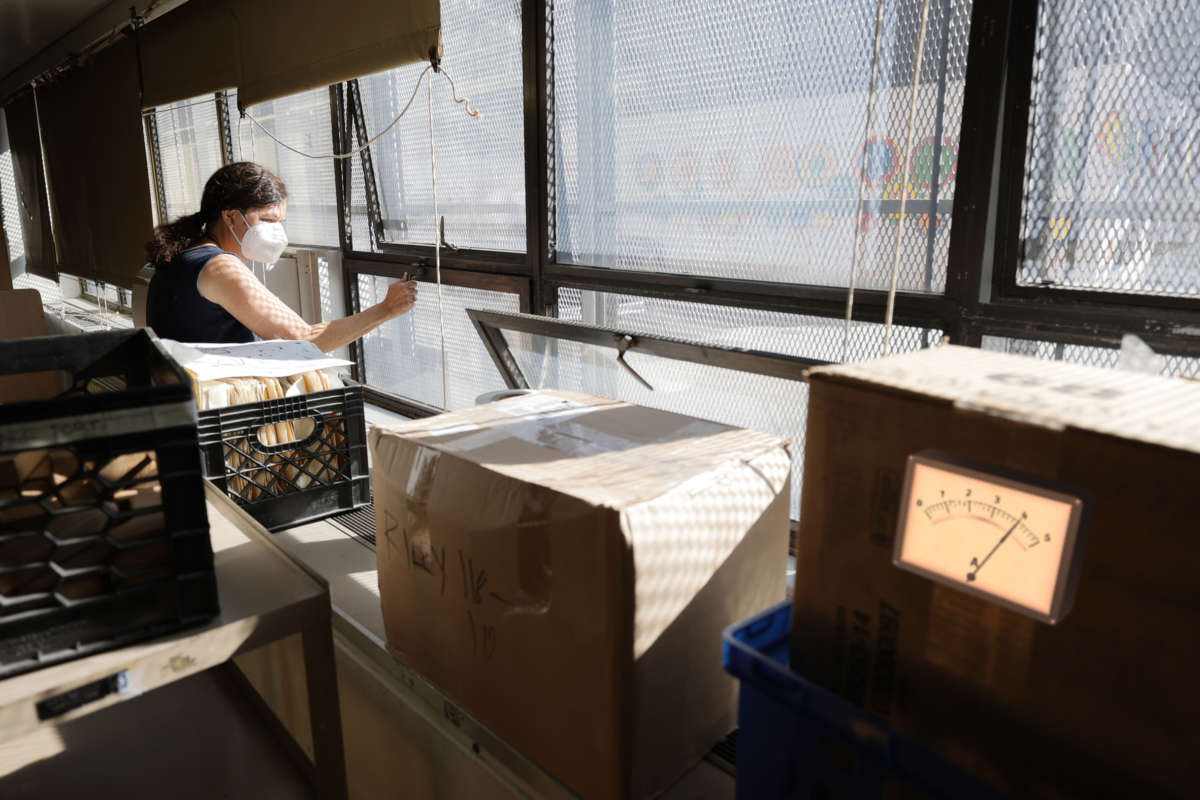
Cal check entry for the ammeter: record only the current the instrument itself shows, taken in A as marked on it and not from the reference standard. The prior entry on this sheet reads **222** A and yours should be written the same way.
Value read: **4** A
